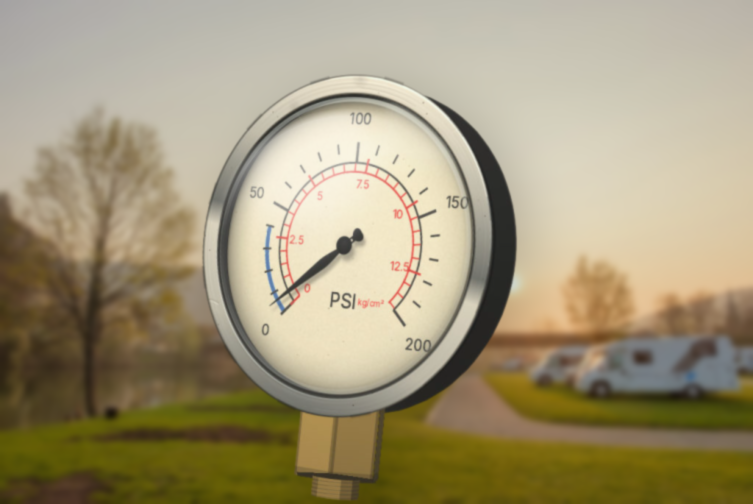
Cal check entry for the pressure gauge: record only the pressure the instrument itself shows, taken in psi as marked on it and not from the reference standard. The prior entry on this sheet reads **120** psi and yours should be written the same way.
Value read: **5** psi
